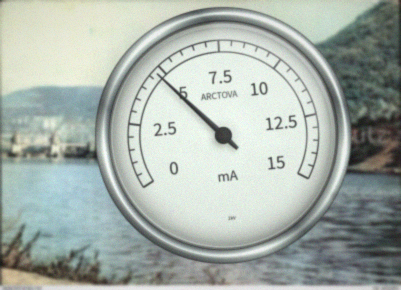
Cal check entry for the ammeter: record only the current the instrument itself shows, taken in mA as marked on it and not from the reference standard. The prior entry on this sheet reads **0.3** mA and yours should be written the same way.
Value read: **4.75** mA
